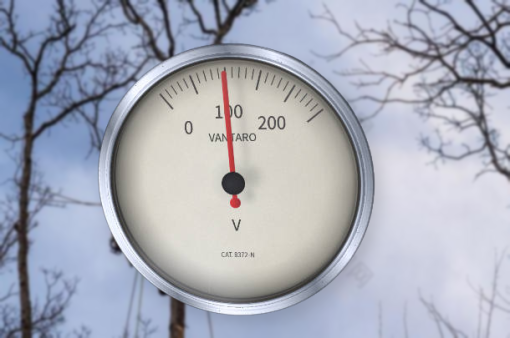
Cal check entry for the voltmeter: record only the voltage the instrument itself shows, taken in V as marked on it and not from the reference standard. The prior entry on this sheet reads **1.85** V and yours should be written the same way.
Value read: **100** V
